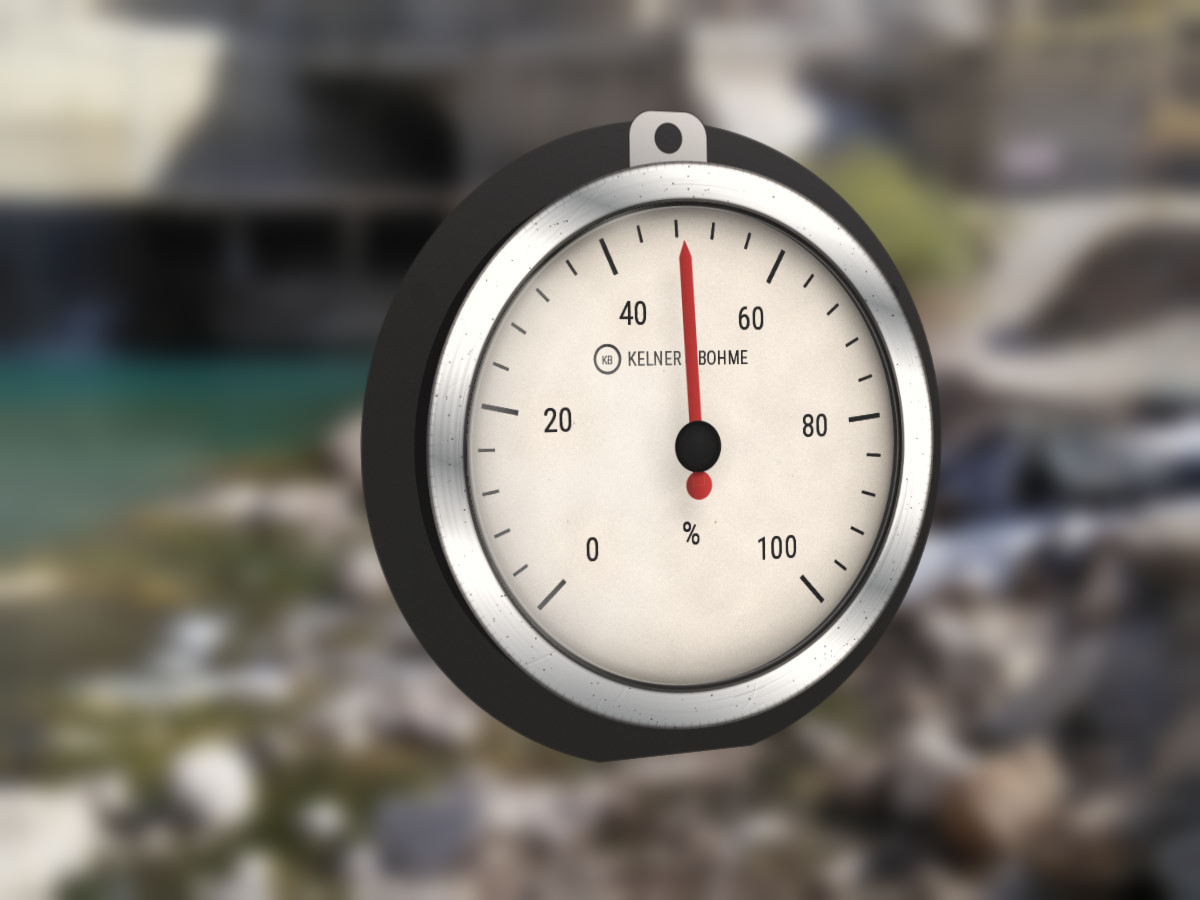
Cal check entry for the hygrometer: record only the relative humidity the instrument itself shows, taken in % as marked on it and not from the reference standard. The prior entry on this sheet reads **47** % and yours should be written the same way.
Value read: **48** %
